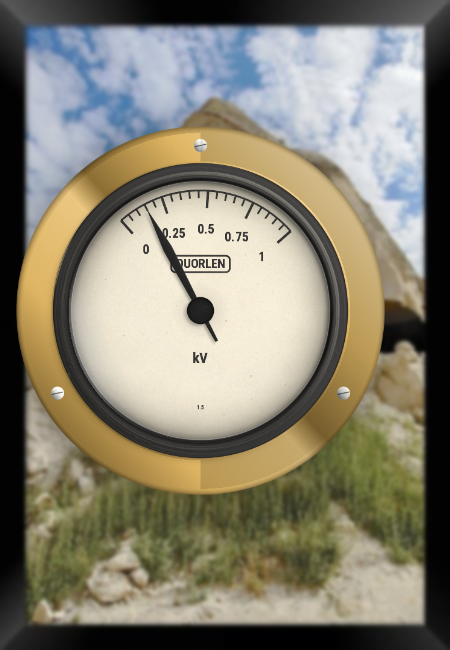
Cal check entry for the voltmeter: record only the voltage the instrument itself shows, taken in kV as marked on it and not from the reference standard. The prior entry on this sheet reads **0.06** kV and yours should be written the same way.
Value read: **0.15** kV
